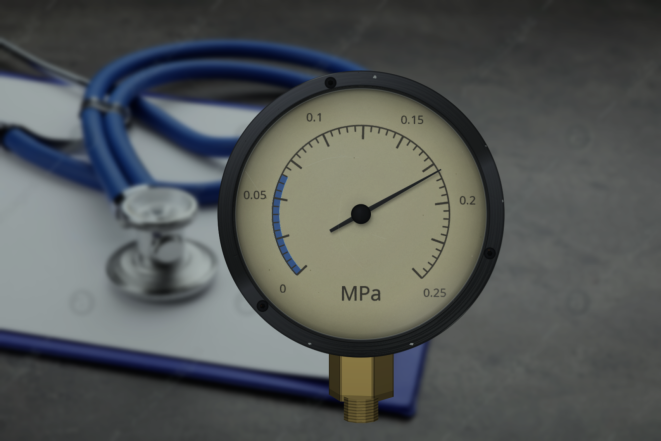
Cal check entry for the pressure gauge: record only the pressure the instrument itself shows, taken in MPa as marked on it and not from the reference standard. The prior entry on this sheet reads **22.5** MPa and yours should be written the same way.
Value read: **0.18** MPa
